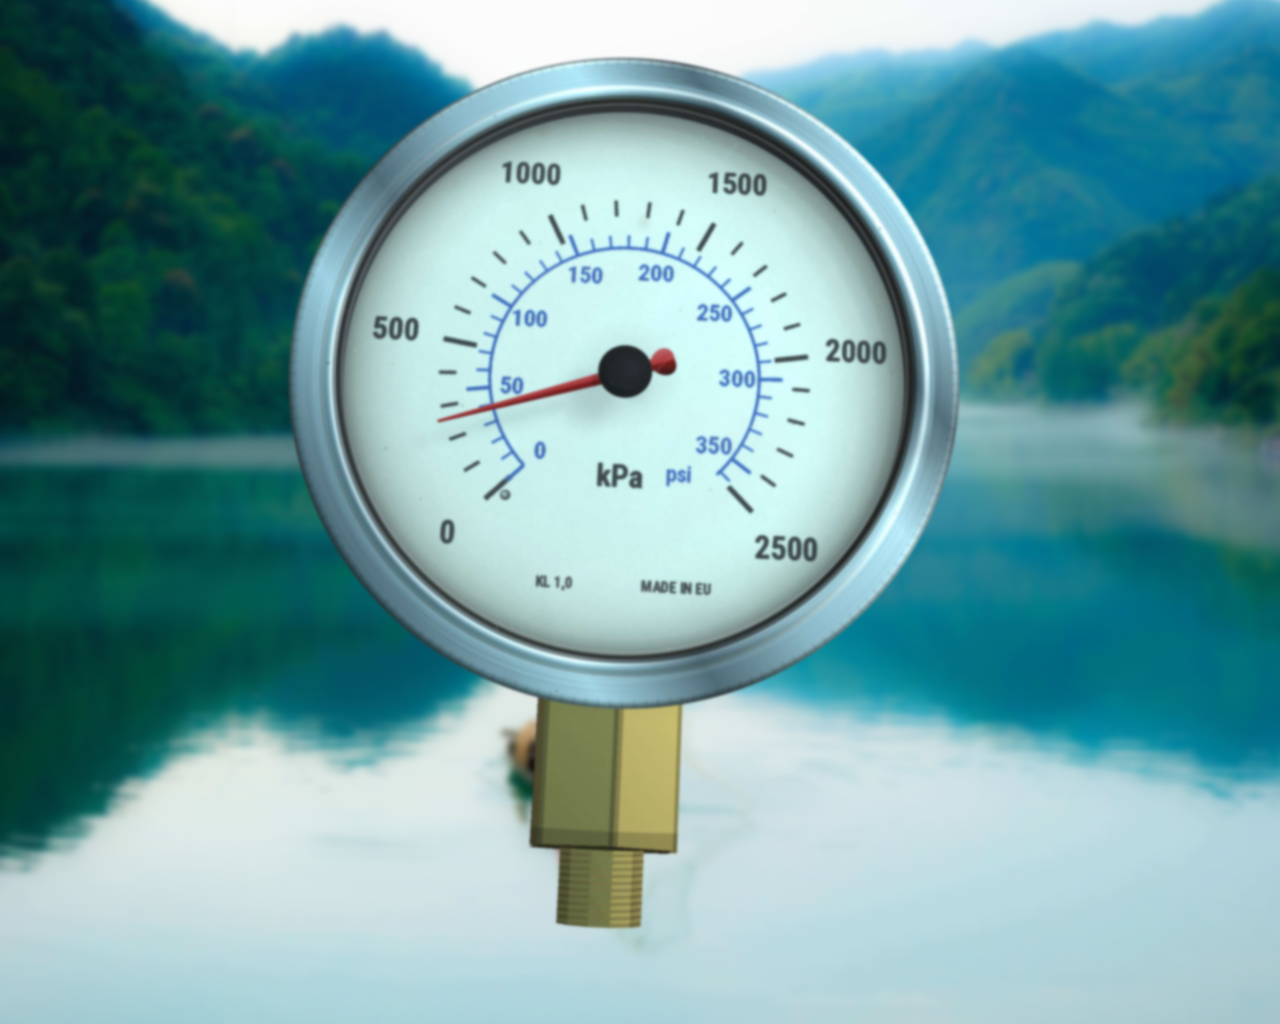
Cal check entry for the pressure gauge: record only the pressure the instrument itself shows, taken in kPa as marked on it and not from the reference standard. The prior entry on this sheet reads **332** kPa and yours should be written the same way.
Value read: **250** kPa
